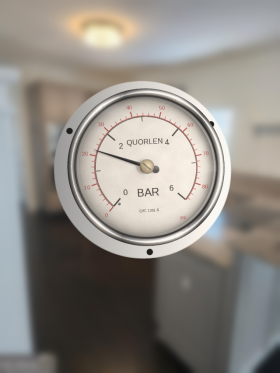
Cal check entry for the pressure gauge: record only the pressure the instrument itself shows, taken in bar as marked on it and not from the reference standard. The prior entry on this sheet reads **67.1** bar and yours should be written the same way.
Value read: **1.5** bar
